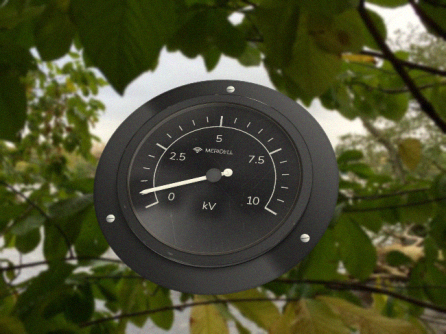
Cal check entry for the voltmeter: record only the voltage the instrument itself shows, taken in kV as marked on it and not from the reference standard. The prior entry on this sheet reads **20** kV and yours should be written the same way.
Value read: **0.5** kV
